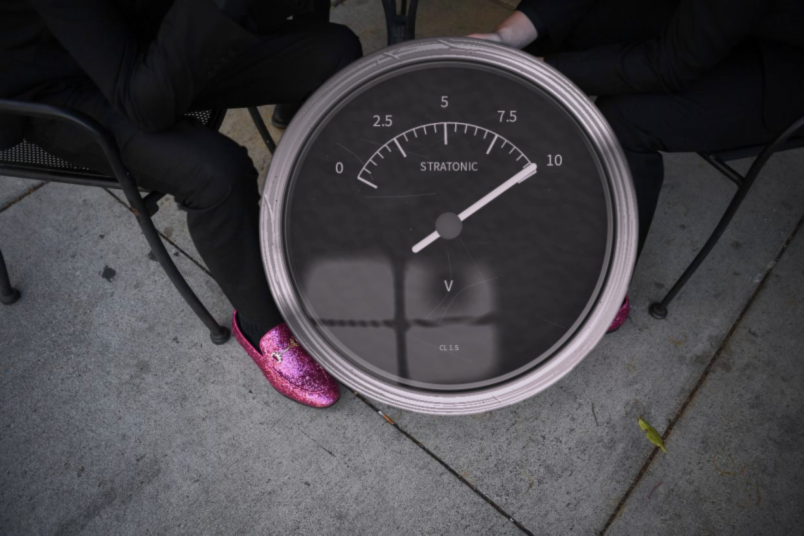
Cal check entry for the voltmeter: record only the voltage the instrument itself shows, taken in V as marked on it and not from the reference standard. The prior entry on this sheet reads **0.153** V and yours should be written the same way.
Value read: **9.75** V
